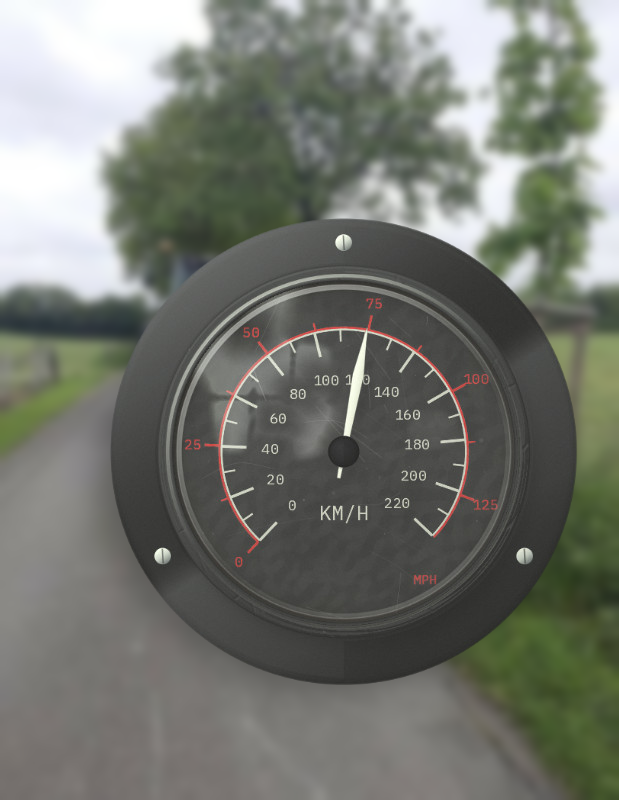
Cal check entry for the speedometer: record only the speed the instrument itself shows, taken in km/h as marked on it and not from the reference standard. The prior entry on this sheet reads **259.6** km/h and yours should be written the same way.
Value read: **120** km/h
